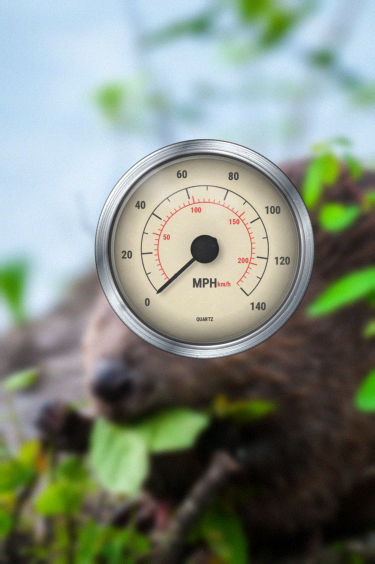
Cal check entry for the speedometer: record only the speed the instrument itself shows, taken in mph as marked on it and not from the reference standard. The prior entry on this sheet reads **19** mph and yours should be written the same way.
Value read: **0** mph
